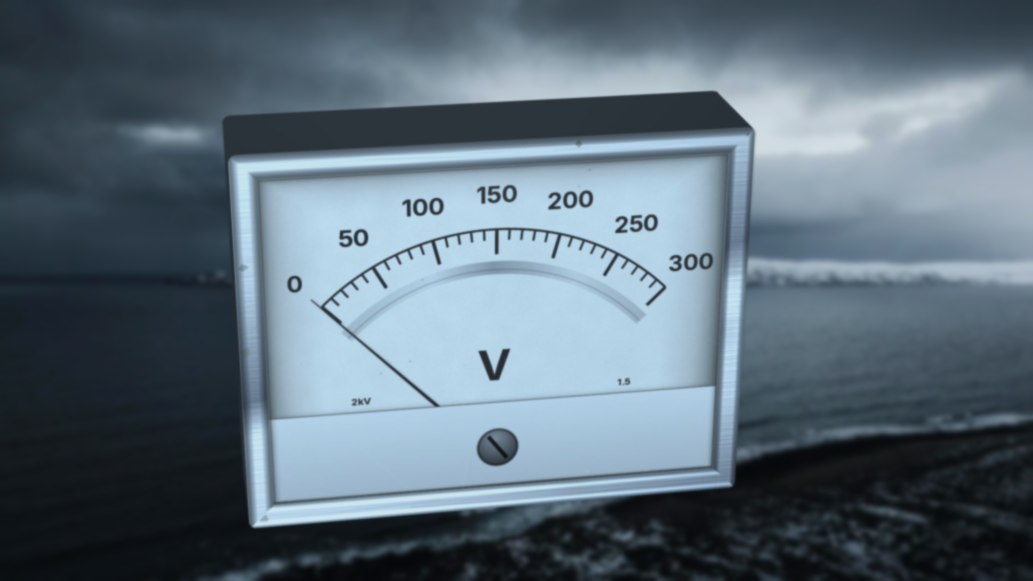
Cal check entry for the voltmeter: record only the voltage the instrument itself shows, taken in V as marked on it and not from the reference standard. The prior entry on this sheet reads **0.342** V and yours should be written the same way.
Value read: **0** V
